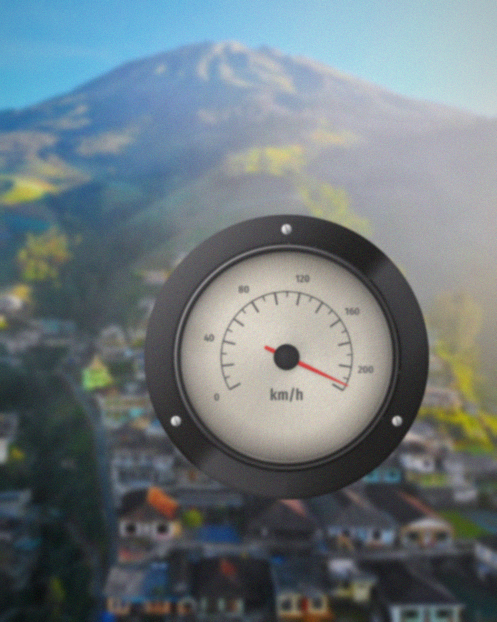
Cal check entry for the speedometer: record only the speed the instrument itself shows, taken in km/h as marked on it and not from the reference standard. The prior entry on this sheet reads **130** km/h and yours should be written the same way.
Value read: **215** km/h
